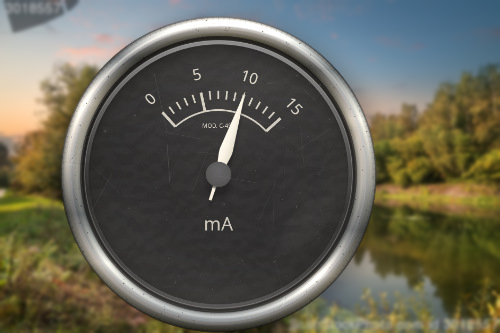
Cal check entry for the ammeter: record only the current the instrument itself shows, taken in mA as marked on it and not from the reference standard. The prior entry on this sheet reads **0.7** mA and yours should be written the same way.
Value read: **10** mA
